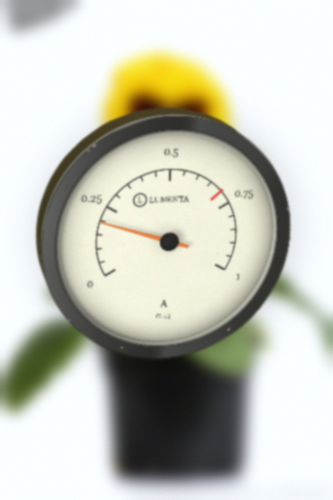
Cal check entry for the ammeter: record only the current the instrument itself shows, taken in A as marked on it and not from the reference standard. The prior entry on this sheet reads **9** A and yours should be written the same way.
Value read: **0.2** A
